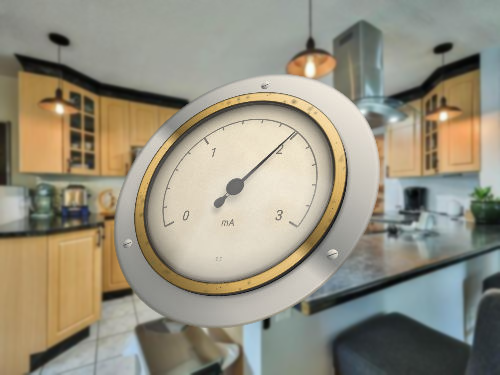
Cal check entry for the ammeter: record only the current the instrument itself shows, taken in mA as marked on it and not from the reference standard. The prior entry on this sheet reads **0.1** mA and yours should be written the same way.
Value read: **2** mA
